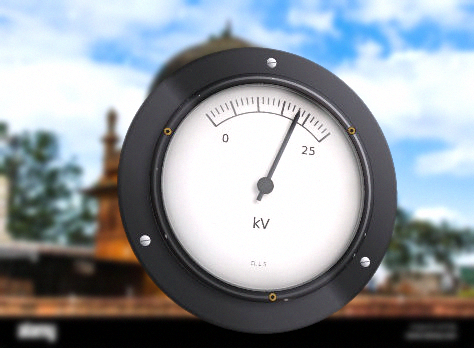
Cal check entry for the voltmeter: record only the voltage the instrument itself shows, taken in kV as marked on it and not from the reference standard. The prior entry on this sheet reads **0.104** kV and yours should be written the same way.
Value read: **18** kV
